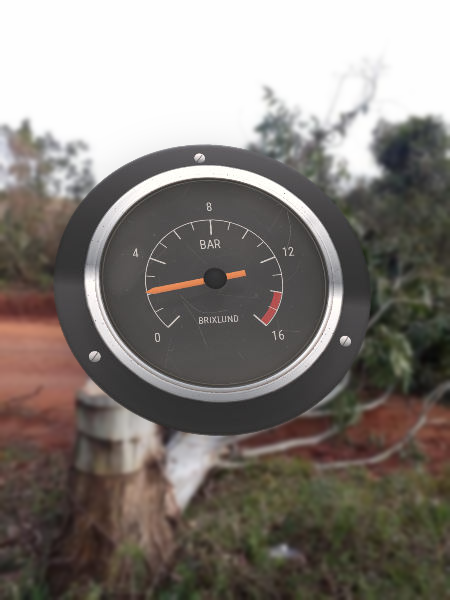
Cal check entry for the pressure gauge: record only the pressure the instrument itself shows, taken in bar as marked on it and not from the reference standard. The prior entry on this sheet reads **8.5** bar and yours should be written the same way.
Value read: **2** bar
